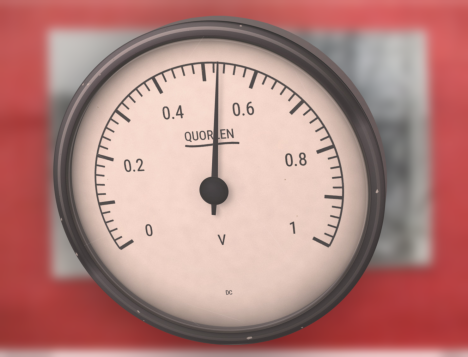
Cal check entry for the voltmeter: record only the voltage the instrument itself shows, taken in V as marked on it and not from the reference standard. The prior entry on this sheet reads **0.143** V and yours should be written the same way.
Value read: **0.53** V
